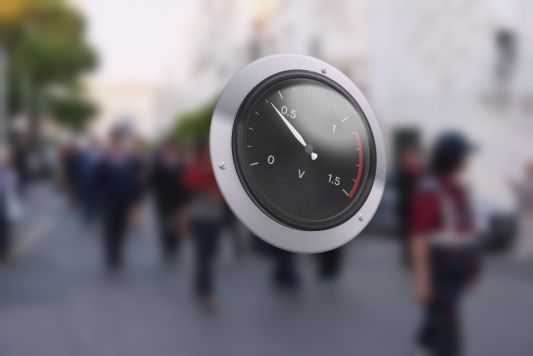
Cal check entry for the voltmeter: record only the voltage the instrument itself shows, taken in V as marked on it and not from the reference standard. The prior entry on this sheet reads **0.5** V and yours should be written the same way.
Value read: **0.4** V
